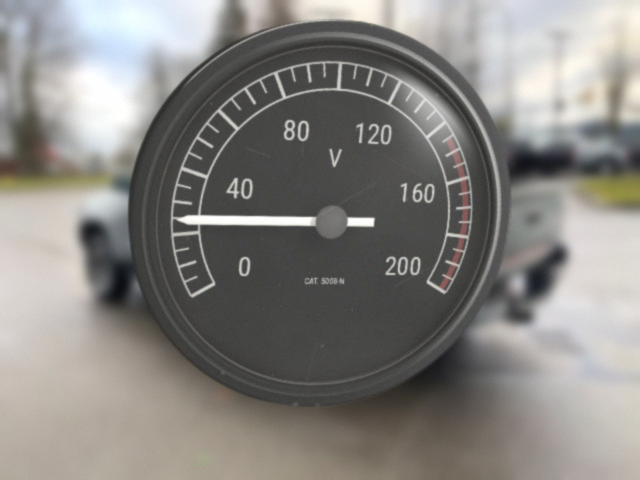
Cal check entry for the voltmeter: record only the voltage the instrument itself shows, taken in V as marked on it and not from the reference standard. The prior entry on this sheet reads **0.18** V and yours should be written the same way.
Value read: **25** V
